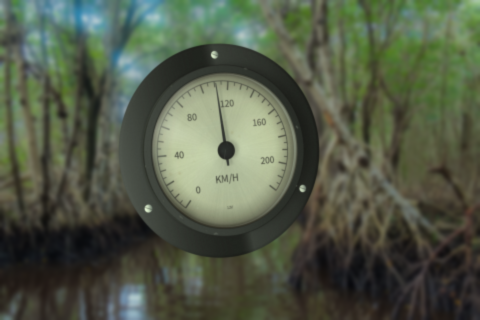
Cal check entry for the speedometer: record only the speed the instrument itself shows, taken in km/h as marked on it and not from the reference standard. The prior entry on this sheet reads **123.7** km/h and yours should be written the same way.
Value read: **110** km/h
